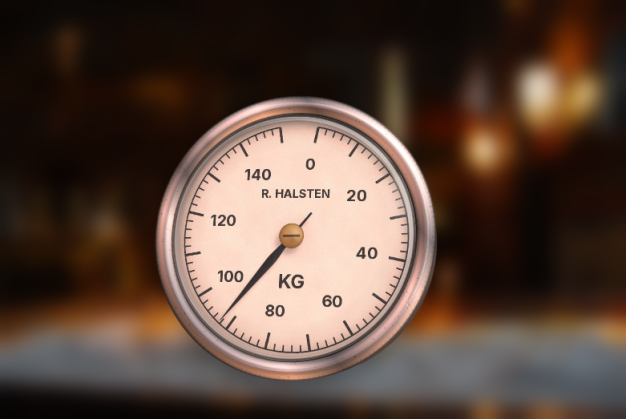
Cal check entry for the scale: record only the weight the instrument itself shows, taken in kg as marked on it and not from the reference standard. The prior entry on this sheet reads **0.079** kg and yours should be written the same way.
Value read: **92** kg
